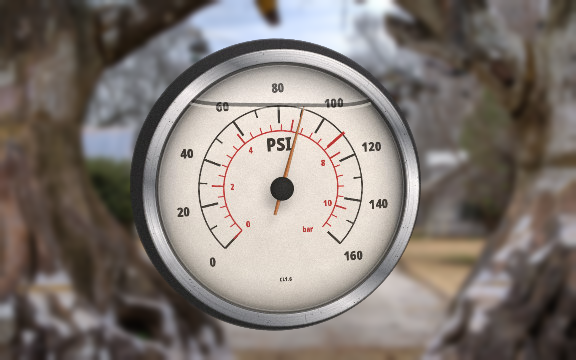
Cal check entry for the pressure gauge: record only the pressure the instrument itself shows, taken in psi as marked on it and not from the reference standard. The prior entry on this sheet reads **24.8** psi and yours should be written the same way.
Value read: **90** psi
